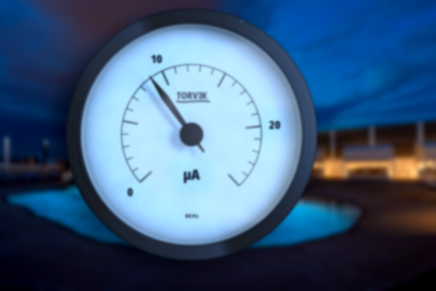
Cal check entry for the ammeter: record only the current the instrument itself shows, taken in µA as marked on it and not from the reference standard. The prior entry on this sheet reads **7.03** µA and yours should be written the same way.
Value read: **9** µA
